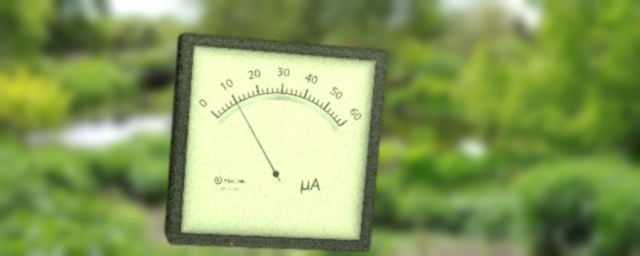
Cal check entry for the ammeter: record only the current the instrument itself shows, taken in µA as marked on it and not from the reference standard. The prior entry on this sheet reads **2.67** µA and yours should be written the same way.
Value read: **10** µA
